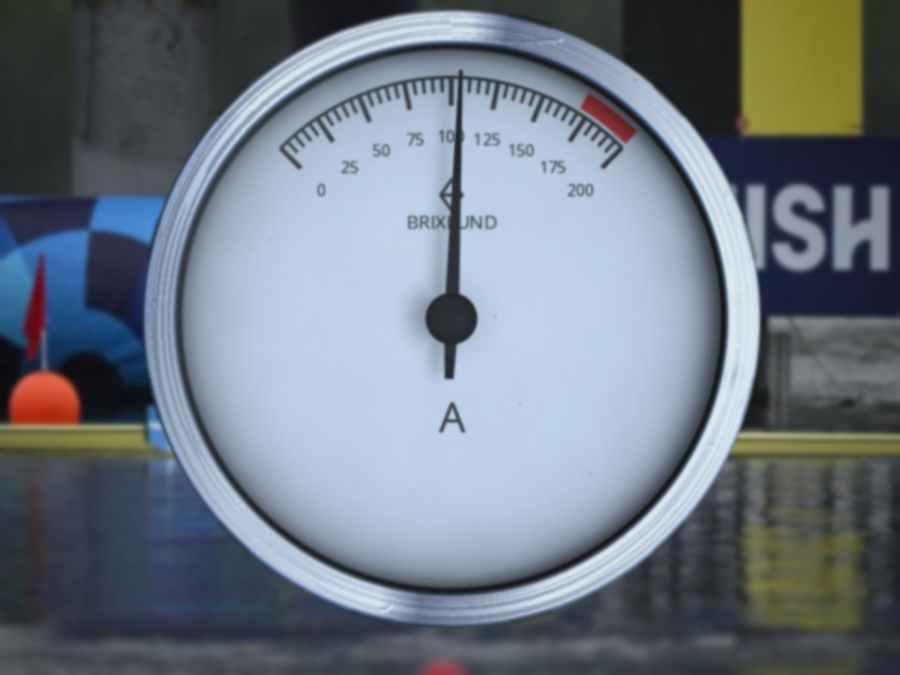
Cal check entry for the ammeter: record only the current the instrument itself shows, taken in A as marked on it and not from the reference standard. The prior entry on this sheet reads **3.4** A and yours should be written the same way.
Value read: **105** A
